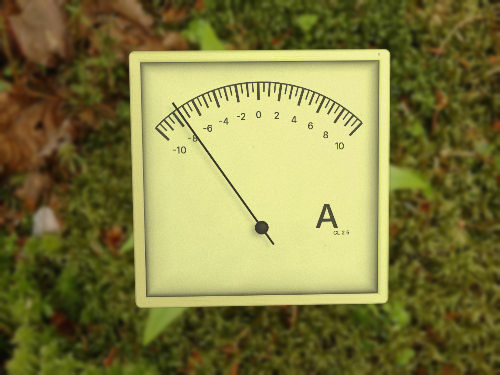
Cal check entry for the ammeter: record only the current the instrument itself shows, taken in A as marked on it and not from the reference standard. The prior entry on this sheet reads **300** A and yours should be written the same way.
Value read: **-7.5** A
